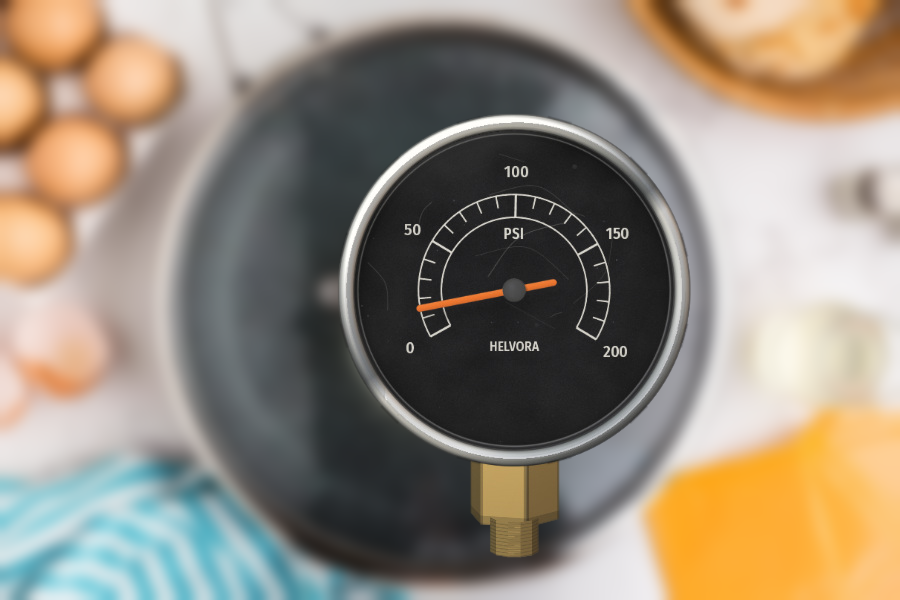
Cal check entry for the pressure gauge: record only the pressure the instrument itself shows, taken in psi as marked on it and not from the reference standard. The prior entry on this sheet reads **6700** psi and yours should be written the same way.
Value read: **15** psi
